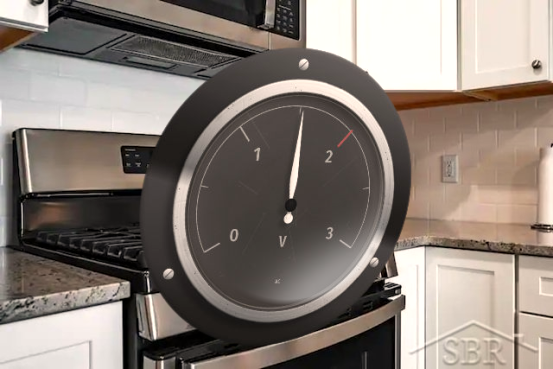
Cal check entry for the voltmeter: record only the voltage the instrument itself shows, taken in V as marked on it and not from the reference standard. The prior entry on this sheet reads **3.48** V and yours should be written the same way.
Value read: **1.5** V
